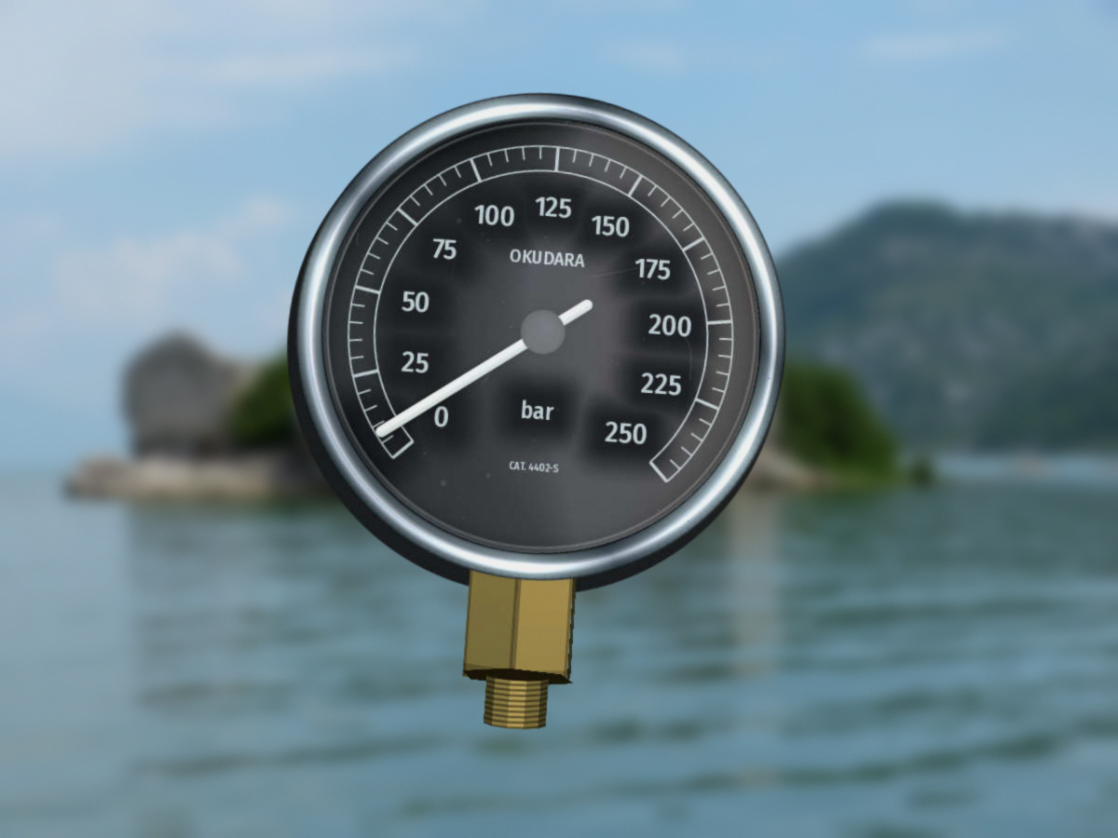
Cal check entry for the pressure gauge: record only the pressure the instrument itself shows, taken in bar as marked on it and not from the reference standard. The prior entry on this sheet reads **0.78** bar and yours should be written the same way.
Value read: **7.5** bar
